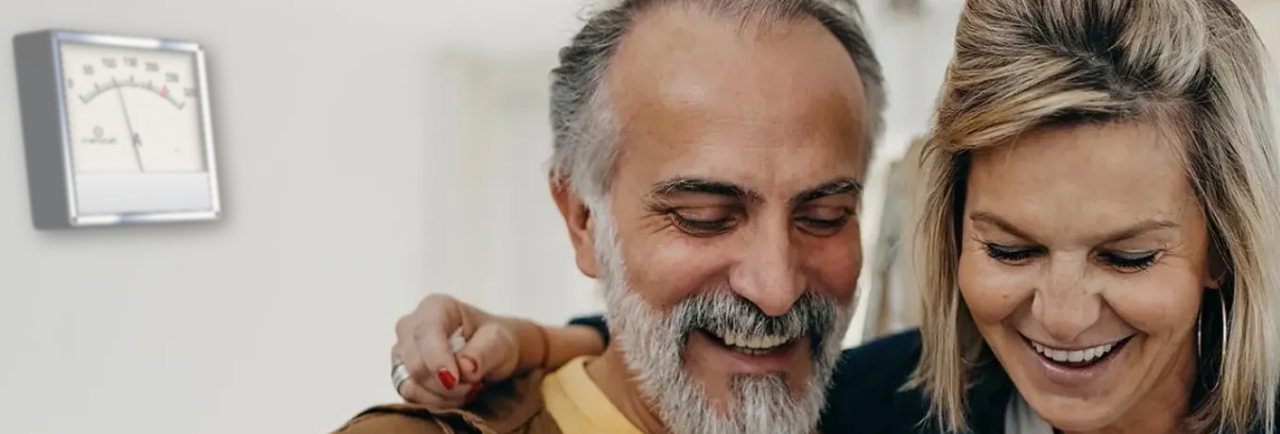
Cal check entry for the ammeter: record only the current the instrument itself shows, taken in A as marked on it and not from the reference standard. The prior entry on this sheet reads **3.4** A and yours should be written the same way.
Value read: **100** A
